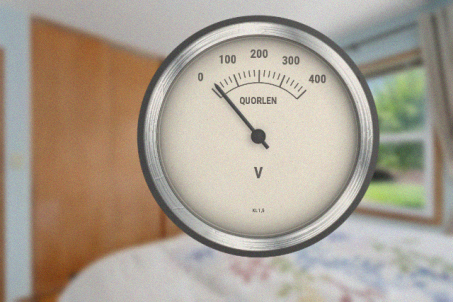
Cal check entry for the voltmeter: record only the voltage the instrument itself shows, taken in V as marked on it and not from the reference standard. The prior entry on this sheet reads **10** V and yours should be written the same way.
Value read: **20** V
